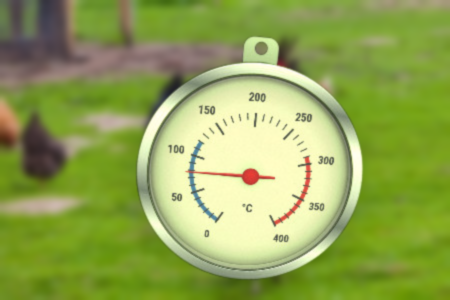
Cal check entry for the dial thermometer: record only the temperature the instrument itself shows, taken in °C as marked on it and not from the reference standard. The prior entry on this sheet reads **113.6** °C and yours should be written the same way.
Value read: **80** °C
